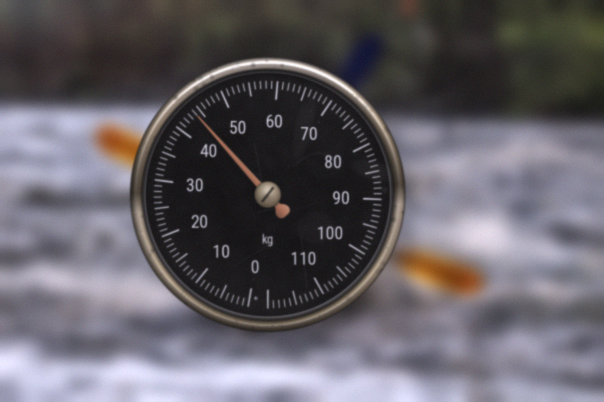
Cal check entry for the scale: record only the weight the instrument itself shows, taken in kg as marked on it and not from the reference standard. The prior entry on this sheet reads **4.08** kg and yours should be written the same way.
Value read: **44** kg
